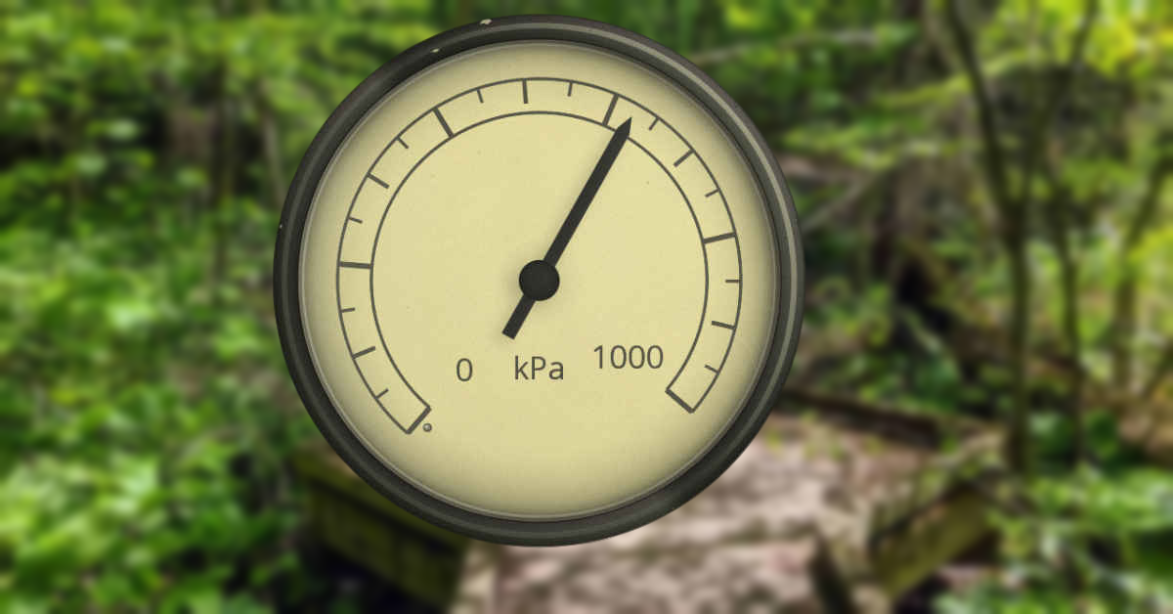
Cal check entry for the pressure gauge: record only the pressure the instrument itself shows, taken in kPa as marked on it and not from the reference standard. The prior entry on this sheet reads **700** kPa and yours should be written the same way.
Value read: **625** kPa
